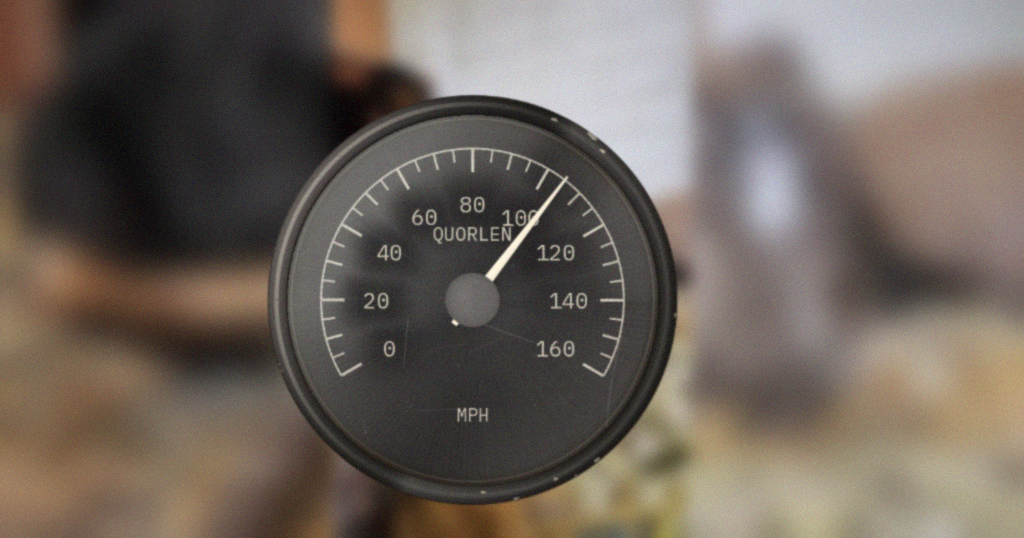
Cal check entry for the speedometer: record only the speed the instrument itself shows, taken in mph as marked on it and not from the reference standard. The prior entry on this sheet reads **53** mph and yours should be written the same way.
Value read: **105** mph
